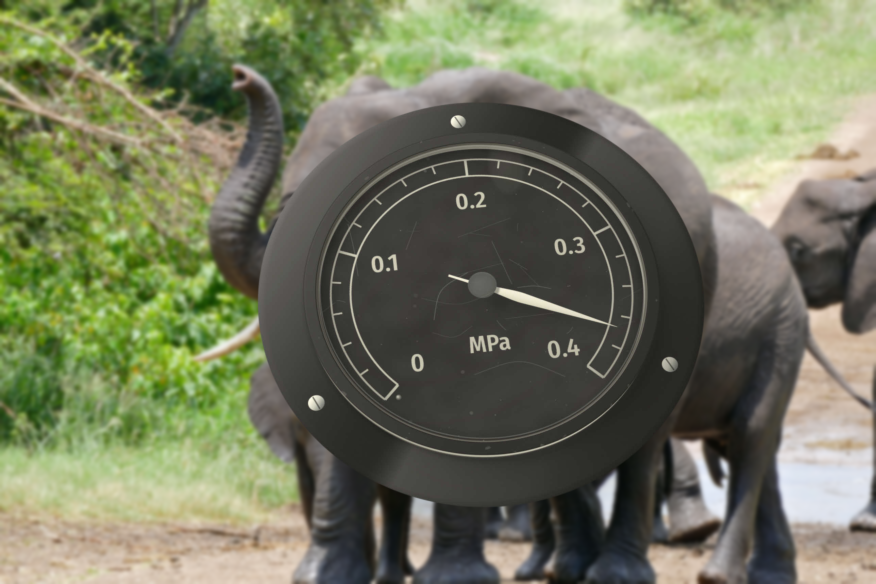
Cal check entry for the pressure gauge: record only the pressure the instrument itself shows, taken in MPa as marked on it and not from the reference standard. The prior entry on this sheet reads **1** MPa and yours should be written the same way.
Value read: **0.37** MPa
